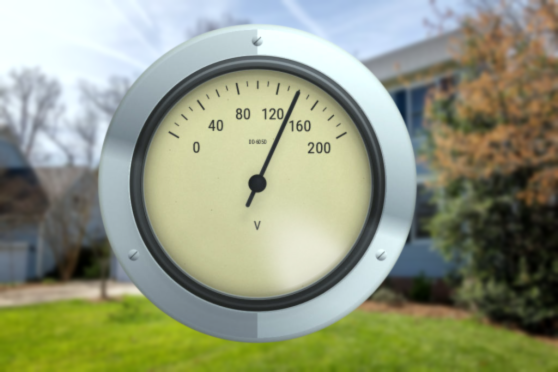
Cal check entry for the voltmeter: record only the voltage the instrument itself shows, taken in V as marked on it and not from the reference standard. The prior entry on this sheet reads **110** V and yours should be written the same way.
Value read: **140** V
